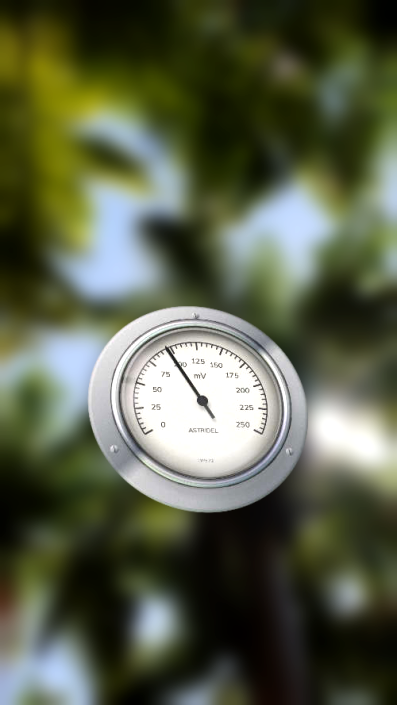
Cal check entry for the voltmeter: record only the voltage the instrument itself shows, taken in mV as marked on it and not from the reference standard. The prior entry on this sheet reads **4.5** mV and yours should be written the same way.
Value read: **95** mV
